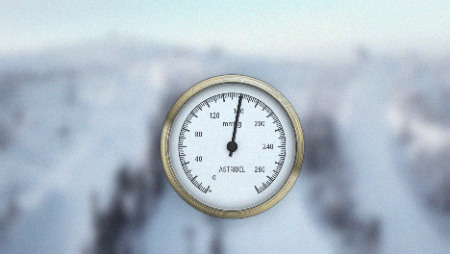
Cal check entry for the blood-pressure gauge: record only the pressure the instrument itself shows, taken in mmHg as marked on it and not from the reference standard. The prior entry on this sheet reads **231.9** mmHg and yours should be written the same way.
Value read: **160** mmHg
